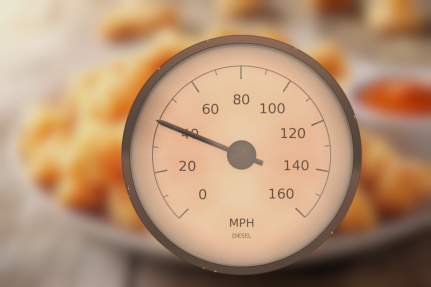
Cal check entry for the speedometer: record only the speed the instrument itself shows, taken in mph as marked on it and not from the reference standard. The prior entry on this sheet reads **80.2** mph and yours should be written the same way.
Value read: **40** mph
